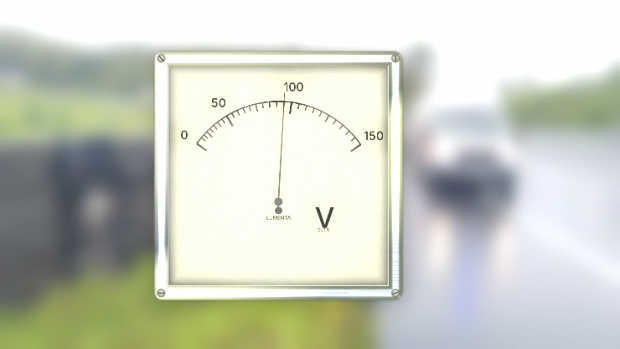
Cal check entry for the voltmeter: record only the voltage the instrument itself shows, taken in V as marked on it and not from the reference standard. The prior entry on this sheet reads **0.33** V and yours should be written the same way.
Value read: **95** V
